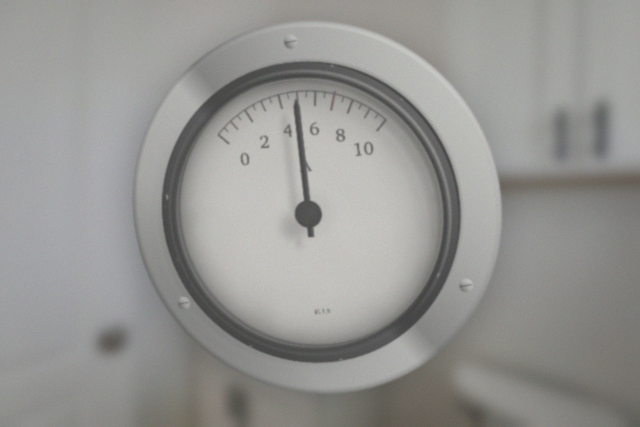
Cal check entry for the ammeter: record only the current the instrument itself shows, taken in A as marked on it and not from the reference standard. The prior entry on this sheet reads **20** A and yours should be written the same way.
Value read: **5** A
